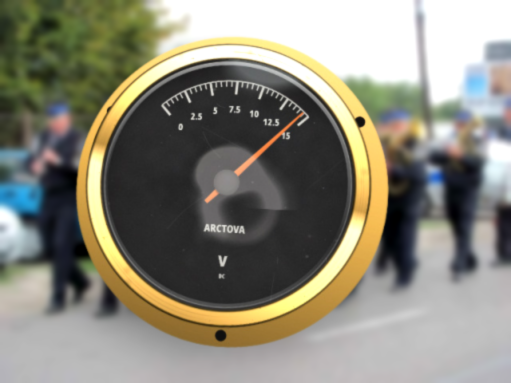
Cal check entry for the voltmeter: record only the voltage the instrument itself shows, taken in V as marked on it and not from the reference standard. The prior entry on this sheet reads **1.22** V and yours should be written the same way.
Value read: **14.5** V
